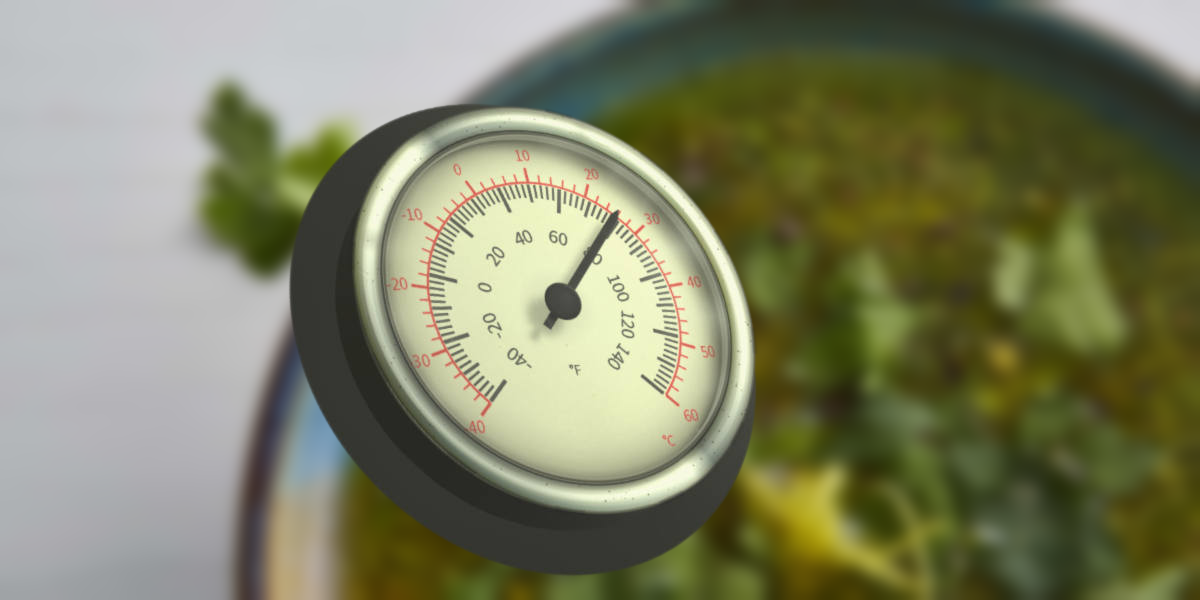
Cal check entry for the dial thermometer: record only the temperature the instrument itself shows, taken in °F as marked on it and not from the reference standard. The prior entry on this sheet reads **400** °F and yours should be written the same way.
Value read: **78** °F
